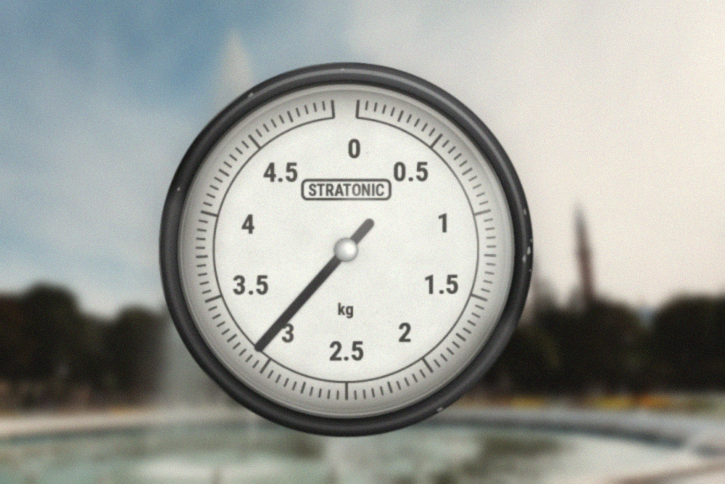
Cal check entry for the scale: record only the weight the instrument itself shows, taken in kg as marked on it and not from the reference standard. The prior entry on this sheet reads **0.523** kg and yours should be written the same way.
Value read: **3.1** kg
